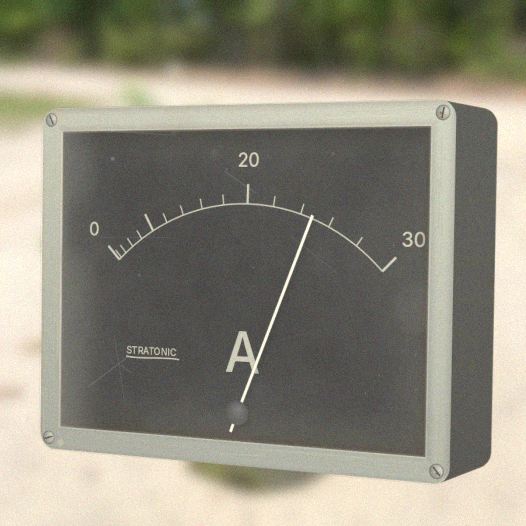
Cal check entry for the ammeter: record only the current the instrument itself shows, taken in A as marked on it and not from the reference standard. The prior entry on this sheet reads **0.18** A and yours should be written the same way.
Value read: **25** A
